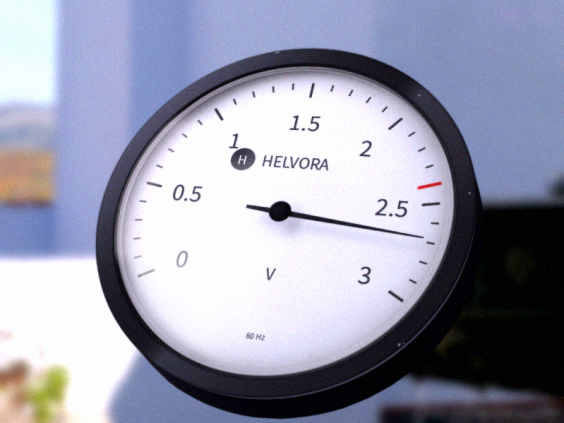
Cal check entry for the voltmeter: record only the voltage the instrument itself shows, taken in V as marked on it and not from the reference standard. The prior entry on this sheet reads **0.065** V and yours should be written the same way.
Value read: **2.7** V
